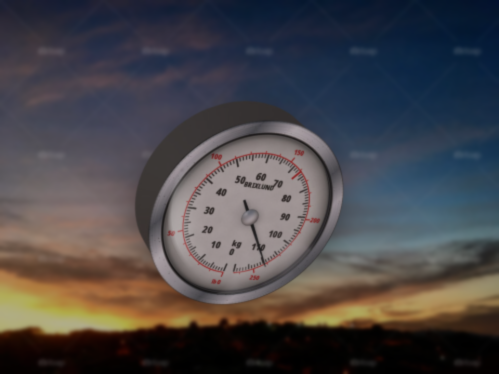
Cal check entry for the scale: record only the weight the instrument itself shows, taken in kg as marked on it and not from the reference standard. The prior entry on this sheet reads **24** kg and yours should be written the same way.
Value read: **110** kg
